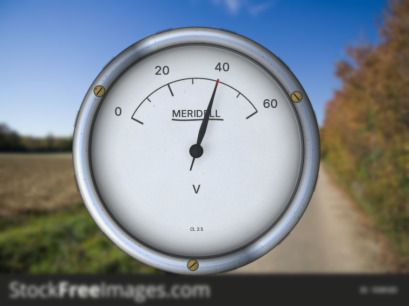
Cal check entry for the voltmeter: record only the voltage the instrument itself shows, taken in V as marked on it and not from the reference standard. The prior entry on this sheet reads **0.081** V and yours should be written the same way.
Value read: **40** V
